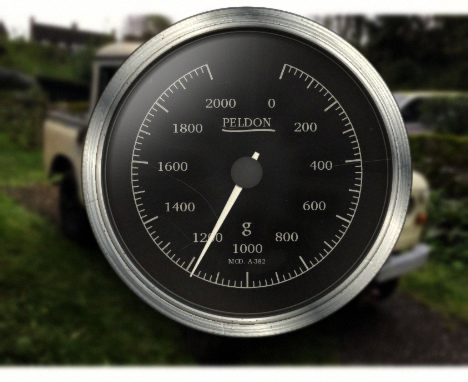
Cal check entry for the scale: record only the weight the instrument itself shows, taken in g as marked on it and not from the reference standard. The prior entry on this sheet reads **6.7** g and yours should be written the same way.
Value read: **1180** g
